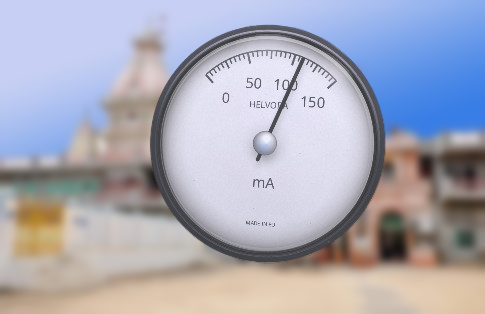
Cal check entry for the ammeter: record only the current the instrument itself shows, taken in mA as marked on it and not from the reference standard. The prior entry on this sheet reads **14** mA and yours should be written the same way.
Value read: **110** mA
